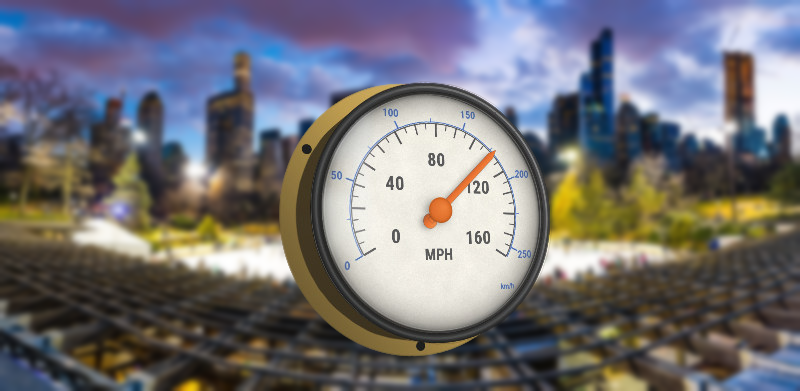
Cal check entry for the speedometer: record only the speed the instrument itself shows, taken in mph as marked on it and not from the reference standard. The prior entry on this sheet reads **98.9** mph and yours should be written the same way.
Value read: **110** mph
